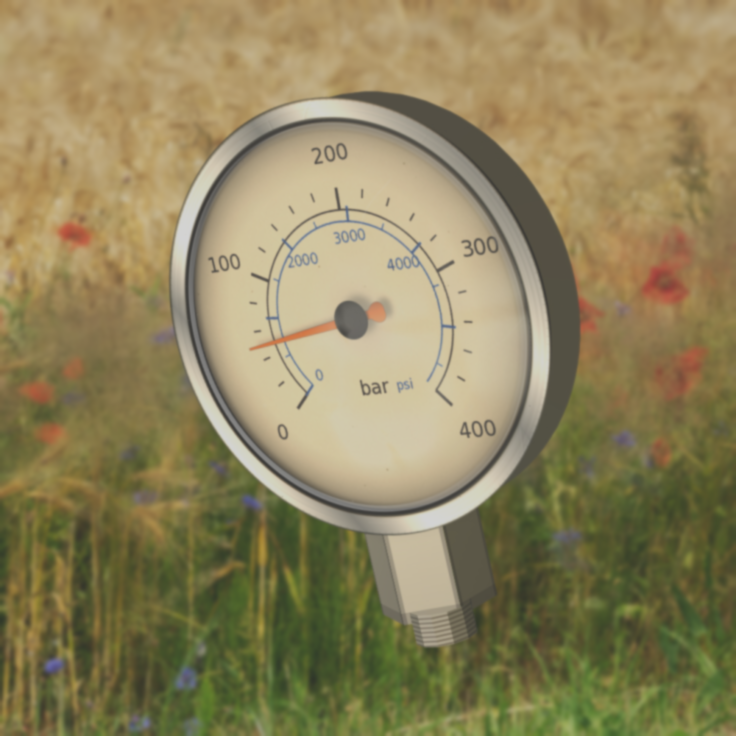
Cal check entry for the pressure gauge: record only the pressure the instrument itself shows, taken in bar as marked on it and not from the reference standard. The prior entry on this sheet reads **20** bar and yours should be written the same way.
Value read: **50** bar
